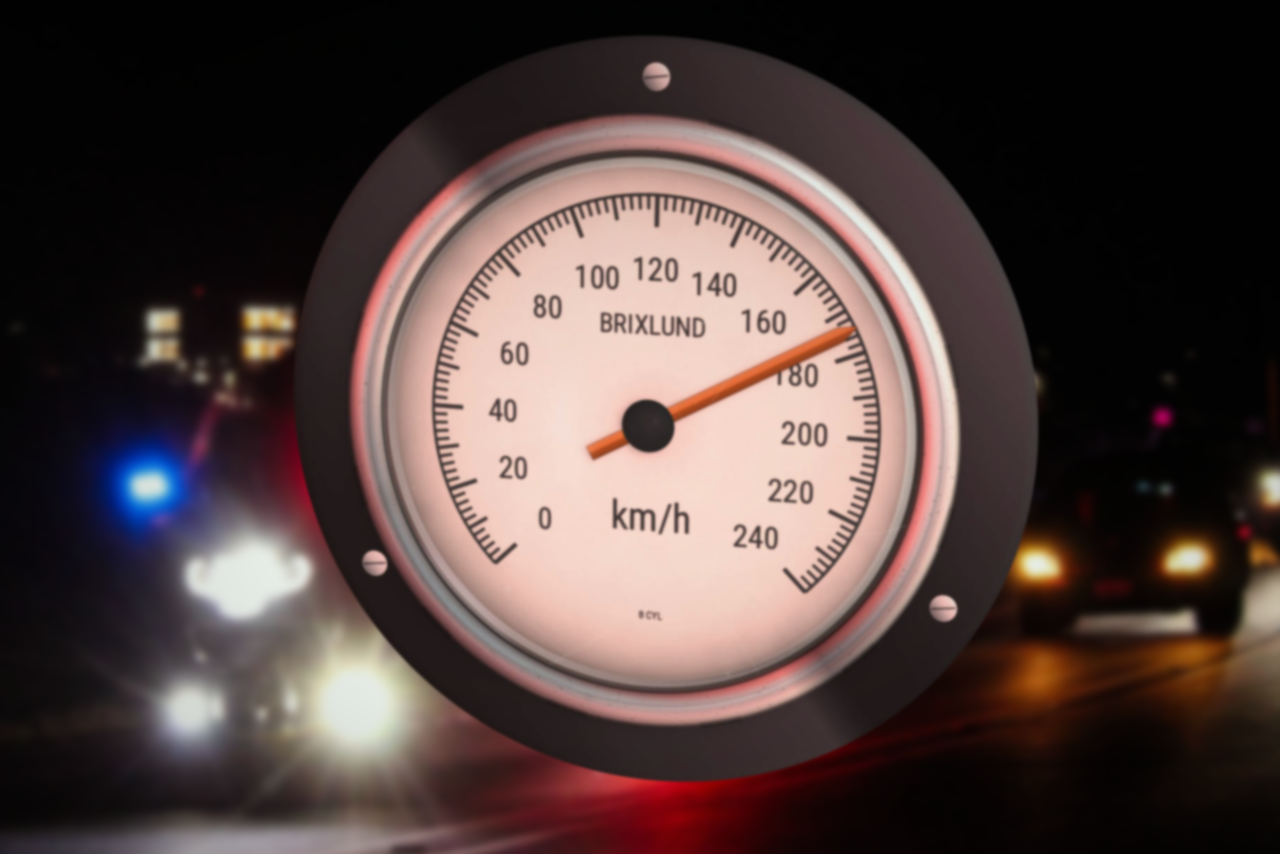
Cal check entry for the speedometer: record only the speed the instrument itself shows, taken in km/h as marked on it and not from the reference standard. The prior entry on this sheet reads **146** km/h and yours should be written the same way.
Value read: **174** km/h
